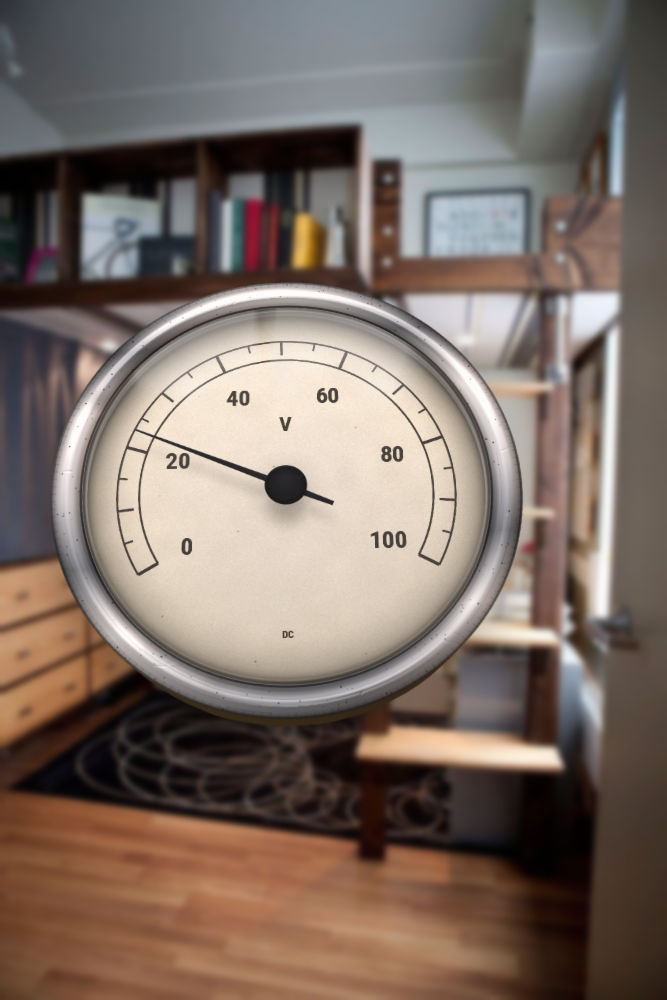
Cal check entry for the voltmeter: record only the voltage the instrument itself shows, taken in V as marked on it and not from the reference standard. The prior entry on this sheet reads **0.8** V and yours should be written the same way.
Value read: **22.5** V
